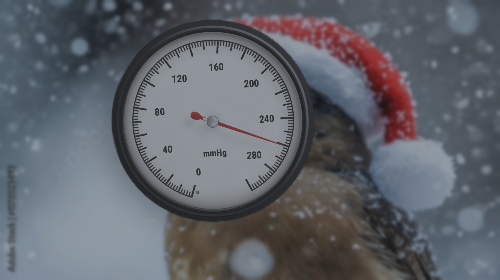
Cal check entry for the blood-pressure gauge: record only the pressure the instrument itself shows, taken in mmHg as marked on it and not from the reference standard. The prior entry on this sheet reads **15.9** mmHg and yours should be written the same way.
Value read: **260** mmHg
